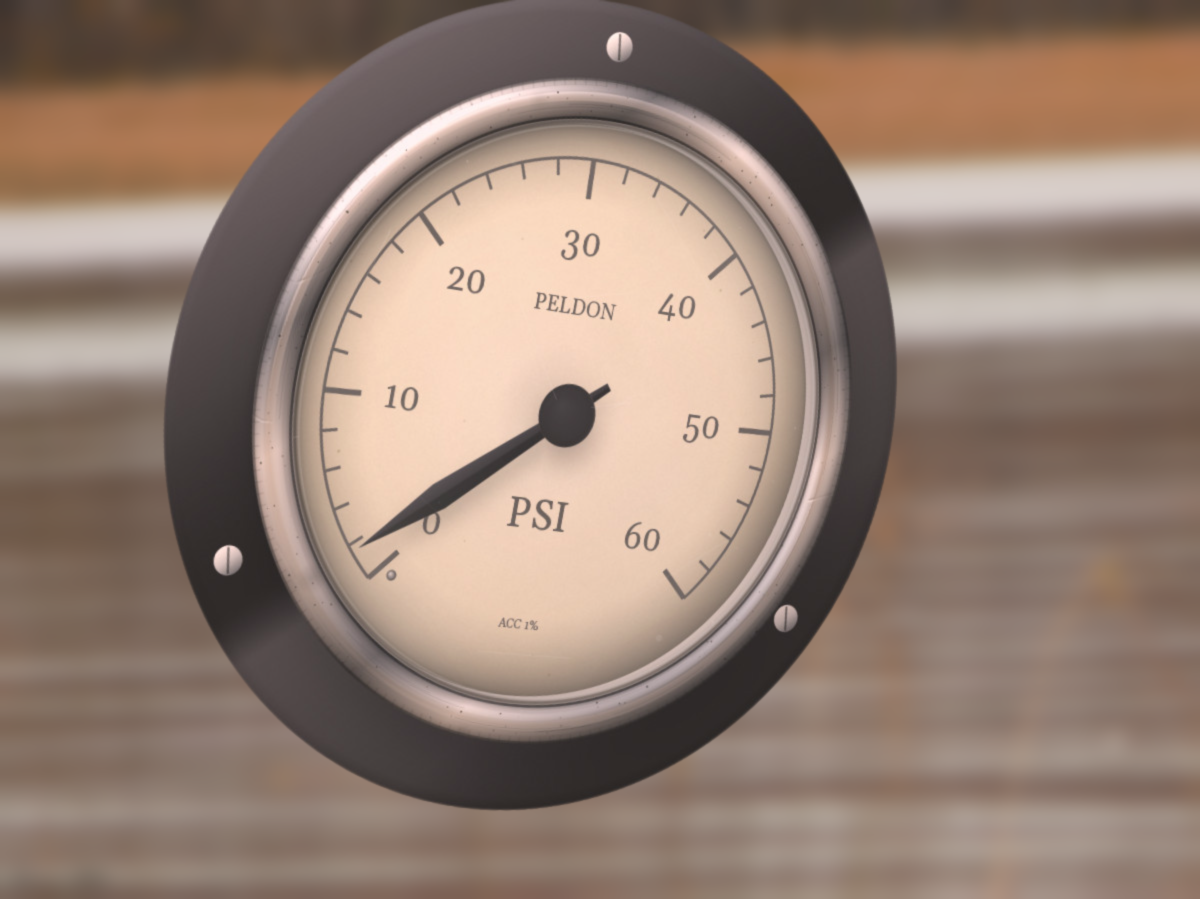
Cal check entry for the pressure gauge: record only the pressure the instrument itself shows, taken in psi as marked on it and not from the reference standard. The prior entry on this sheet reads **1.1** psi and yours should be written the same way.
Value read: **2** psi
